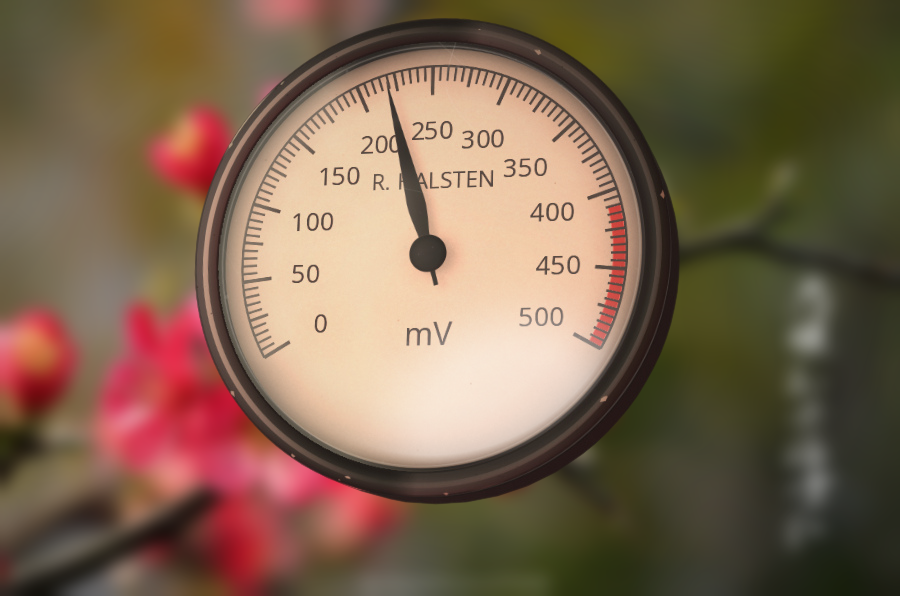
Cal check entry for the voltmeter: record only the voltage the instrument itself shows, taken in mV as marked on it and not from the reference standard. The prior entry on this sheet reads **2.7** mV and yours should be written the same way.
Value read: **220** mV
